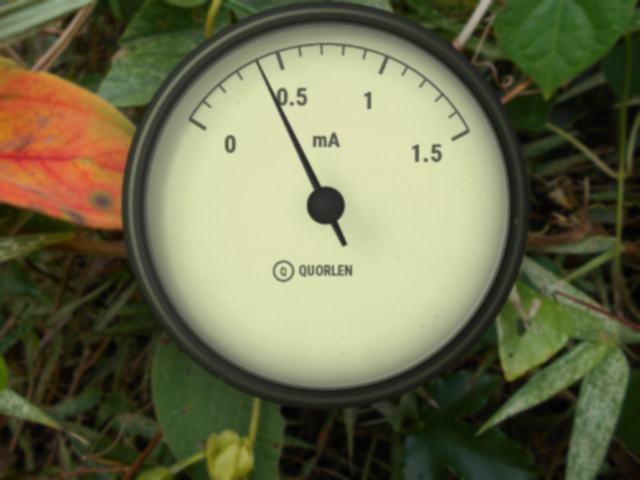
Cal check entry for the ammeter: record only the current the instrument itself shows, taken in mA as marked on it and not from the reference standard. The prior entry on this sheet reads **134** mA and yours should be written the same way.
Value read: **0.4** mA
